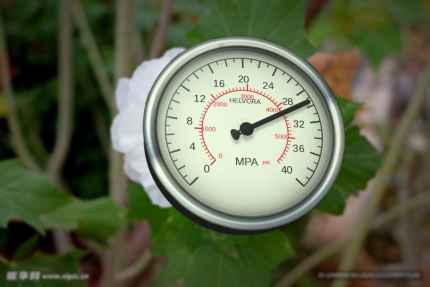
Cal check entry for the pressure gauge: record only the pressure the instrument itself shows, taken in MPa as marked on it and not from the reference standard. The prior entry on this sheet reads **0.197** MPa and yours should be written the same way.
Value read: **29.5** MPa
